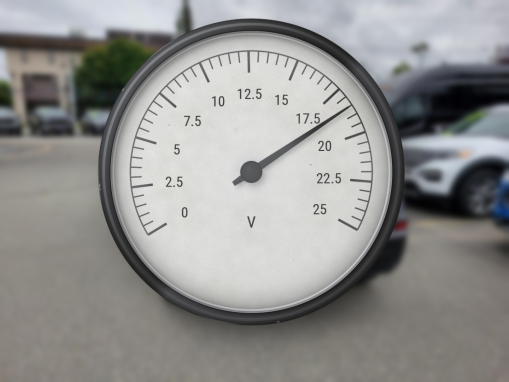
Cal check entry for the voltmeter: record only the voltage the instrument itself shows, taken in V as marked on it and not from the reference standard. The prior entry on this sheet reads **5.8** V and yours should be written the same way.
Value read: **18.5** V
